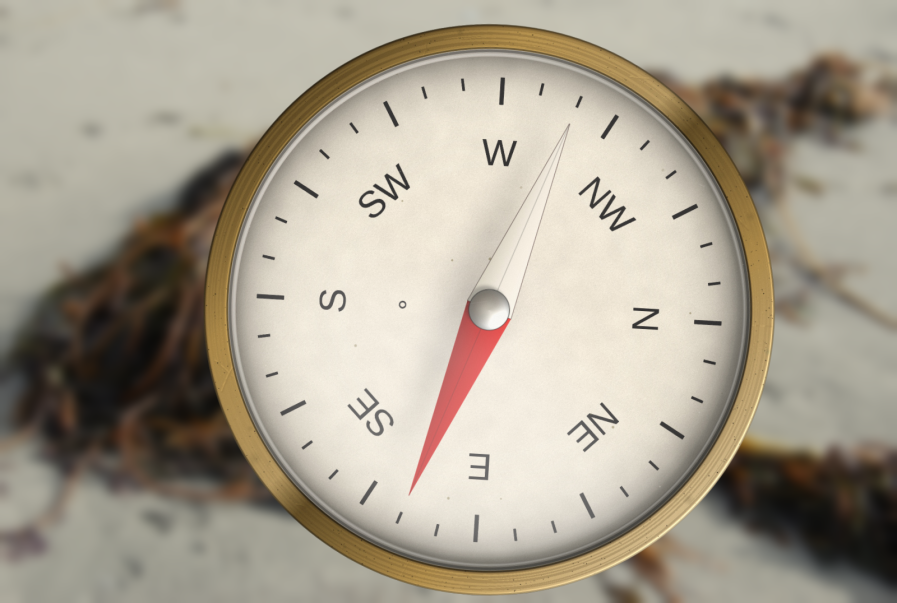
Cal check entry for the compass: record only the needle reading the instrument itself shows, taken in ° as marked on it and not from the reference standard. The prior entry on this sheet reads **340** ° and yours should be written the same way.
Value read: **110** °
